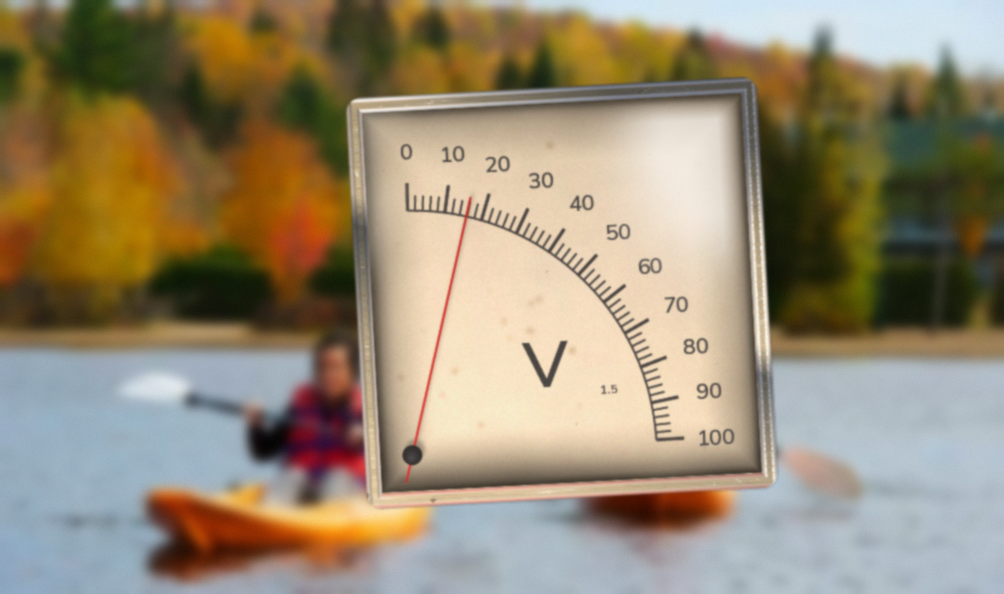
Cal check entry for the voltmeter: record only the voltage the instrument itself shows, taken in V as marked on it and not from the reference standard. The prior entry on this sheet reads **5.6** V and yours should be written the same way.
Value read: **16** V
